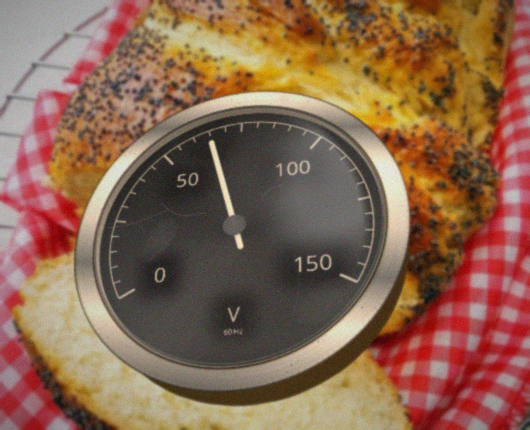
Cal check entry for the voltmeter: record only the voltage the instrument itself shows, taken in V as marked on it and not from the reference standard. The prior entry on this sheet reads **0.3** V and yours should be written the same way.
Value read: **65** V
